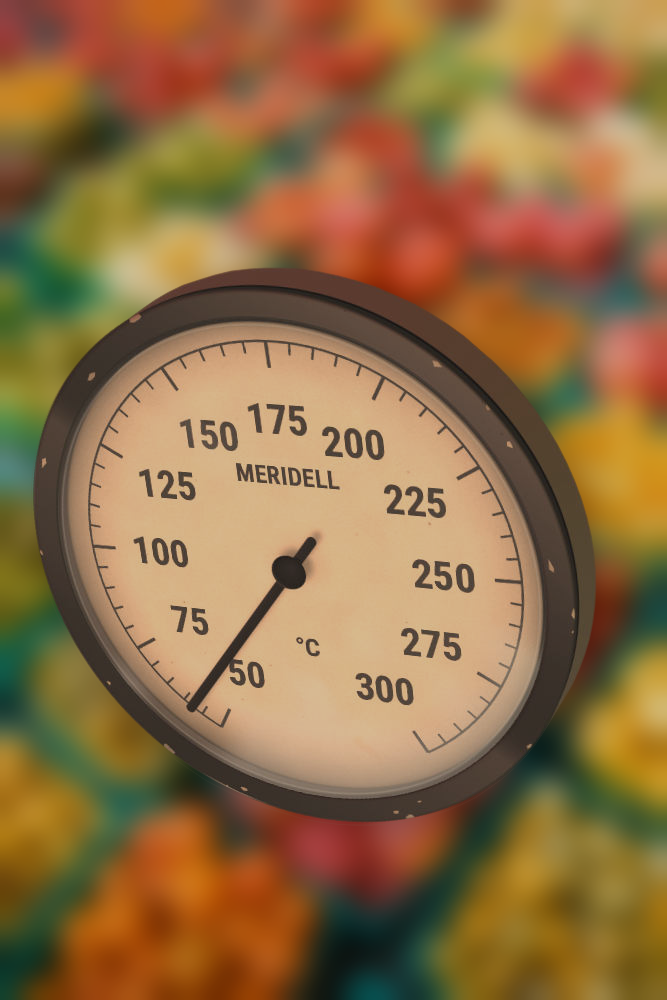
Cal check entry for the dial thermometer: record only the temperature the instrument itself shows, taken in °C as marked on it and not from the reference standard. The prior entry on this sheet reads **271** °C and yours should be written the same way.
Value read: **57.5** °C
